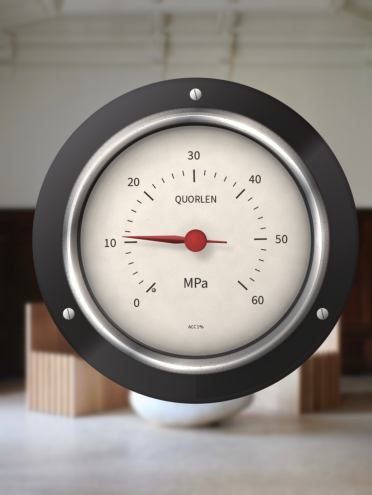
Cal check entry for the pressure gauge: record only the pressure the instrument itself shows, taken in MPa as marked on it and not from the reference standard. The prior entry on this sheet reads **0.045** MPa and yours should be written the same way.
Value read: **11** MPa
